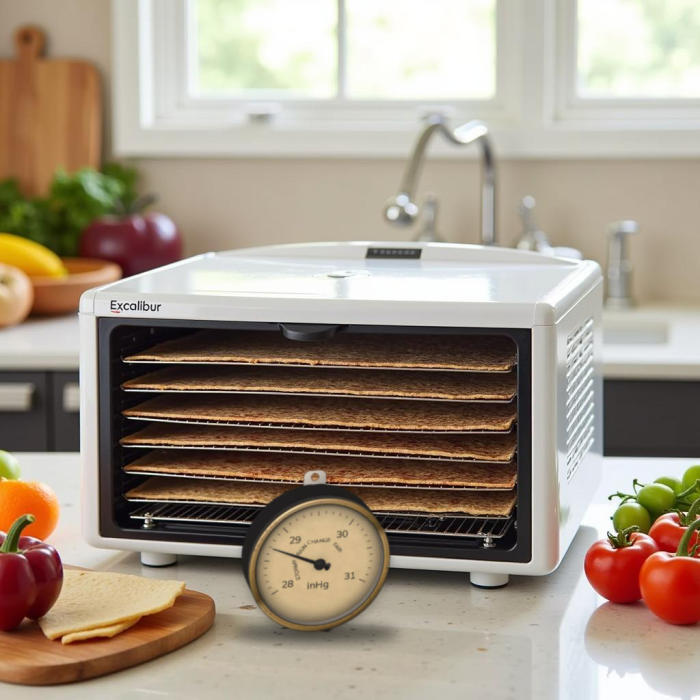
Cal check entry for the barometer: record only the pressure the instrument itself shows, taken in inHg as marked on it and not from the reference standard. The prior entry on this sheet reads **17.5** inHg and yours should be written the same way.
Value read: **28.7** inHg
